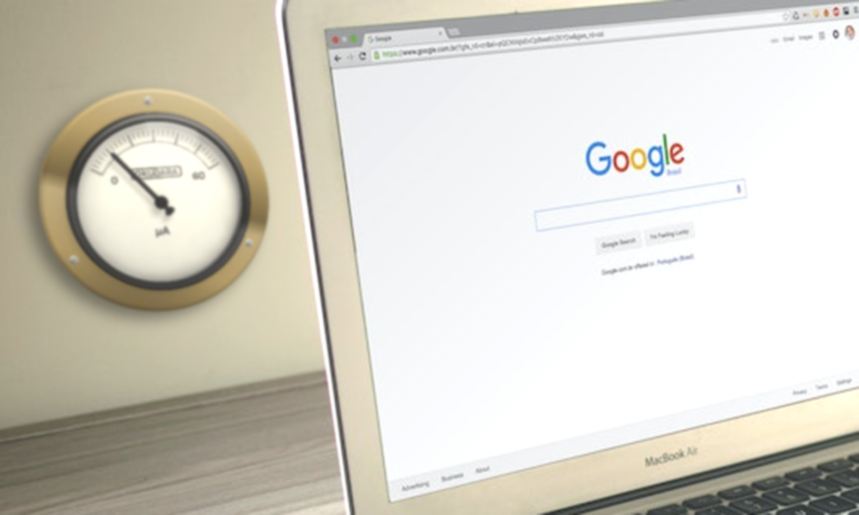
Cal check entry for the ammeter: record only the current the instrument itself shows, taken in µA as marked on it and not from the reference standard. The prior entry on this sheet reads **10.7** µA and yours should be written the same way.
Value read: **10** µA
